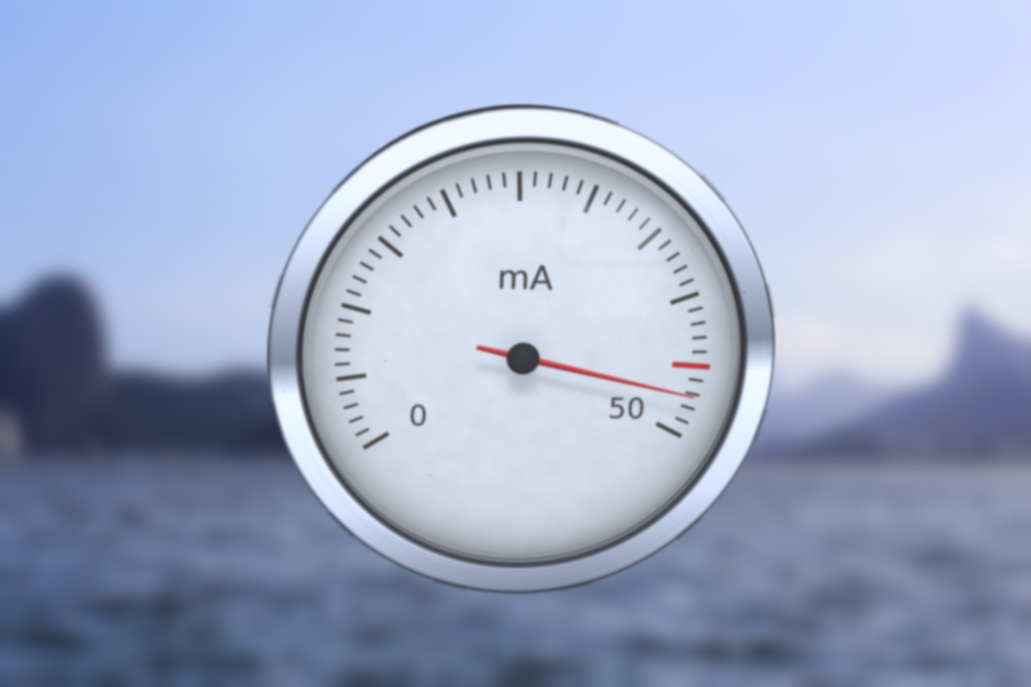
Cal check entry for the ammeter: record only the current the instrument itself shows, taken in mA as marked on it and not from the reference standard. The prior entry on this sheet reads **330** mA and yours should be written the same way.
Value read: **47** mA
